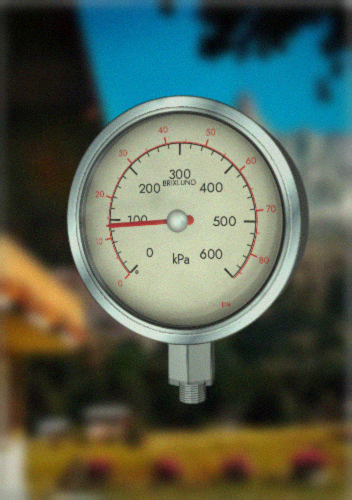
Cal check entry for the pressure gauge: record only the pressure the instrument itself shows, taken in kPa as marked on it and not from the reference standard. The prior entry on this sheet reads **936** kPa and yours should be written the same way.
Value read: **90** kPa
